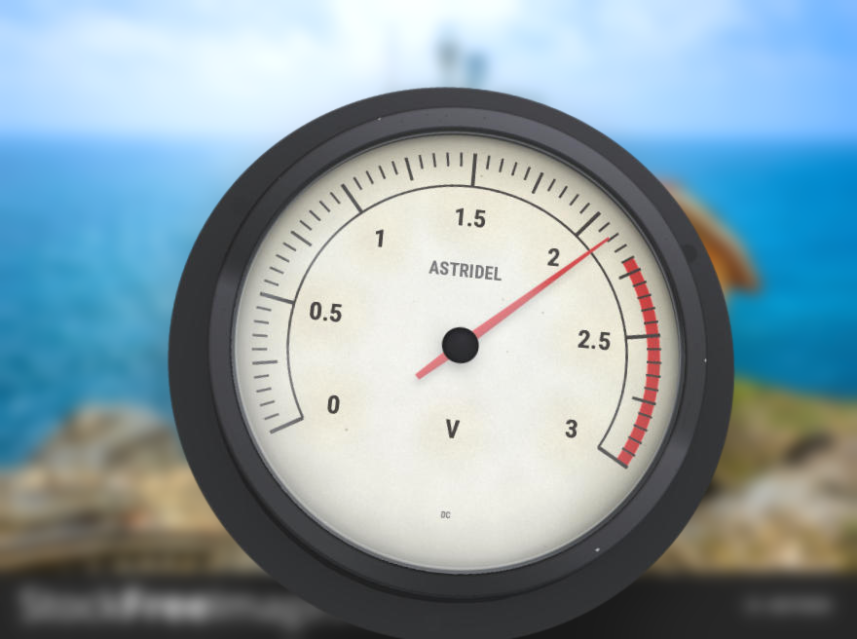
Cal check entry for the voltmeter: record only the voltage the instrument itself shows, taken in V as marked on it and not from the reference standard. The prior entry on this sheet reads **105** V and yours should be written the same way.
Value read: **2.1** V
